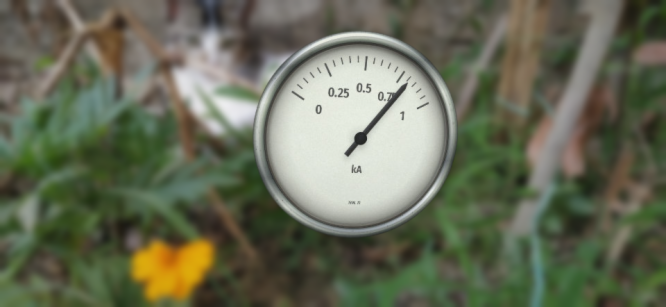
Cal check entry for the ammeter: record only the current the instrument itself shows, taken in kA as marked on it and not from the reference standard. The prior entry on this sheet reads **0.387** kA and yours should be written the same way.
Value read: **0.8** kA
